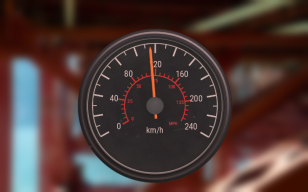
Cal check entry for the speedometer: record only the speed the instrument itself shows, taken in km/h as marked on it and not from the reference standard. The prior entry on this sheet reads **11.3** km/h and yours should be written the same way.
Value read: **115** km/h
